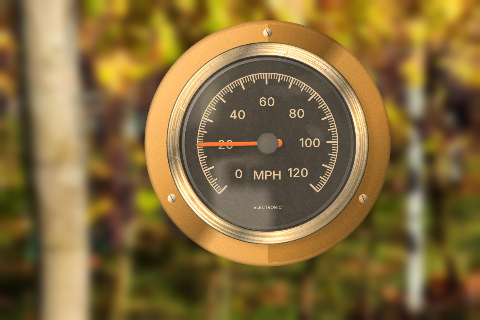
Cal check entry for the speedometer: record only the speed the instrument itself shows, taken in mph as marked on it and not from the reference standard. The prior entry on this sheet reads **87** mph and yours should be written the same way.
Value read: **20** mph
